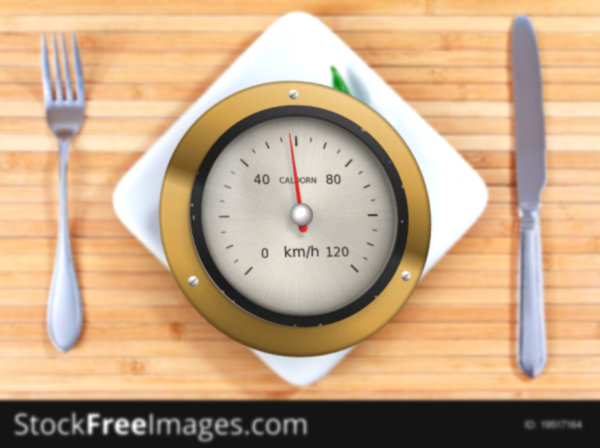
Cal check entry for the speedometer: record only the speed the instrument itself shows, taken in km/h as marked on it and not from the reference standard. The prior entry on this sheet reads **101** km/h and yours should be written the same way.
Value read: **57.5** km/h
